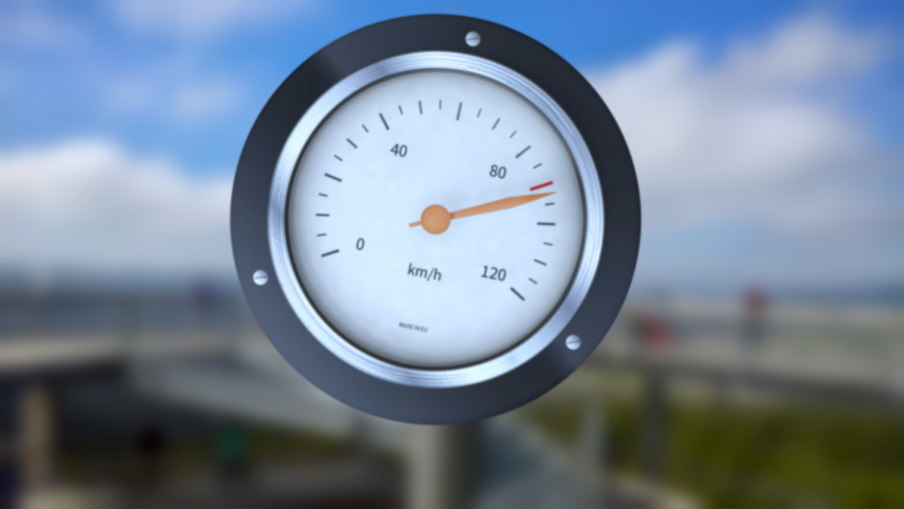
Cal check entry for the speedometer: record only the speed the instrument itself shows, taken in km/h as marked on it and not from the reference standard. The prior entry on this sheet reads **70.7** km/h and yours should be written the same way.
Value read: **92.5** km/h
